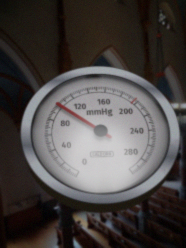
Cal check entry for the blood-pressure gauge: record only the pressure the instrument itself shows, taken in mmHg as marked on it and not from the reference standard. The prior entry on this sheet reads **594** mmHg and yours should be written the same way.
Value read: **100** mmHg
